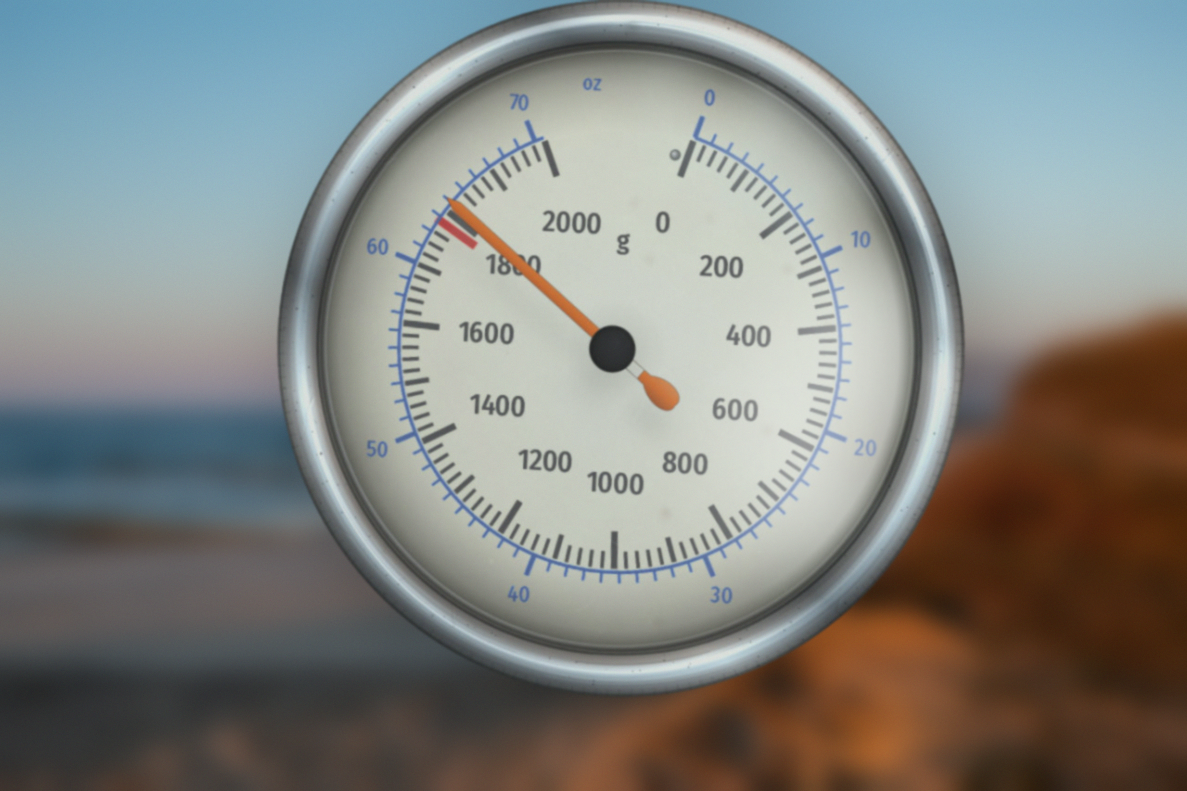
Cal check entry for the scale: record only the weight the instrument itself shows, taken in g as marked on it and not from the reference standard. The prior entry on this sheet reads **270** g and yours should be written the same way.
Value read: **1820** g
